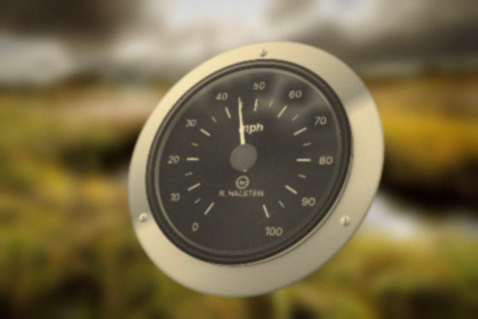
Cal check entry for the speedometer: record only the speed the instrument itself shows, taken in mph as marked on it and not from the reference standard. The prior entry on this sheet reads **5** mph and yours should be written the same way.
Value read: **45** mph
